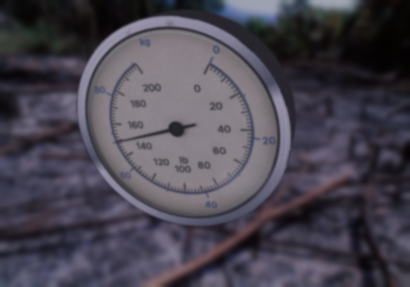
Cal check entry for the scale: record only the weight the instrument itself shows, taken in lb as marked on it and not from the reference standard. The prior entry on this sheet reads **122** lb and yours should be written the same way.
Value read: **150** lb
